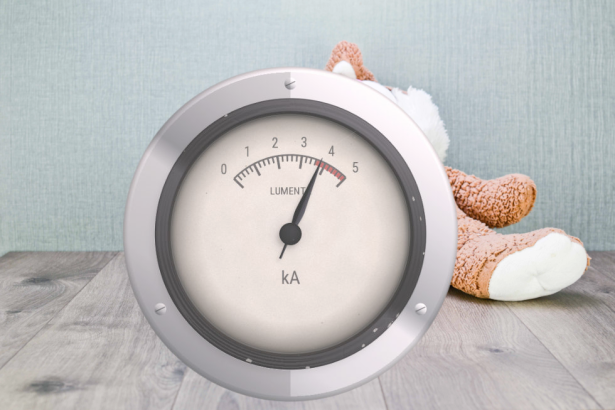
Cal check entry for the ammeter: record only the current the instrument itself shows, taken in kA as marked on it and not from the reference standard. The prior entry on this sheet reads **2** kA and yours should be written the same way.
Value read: **3.8** kA
